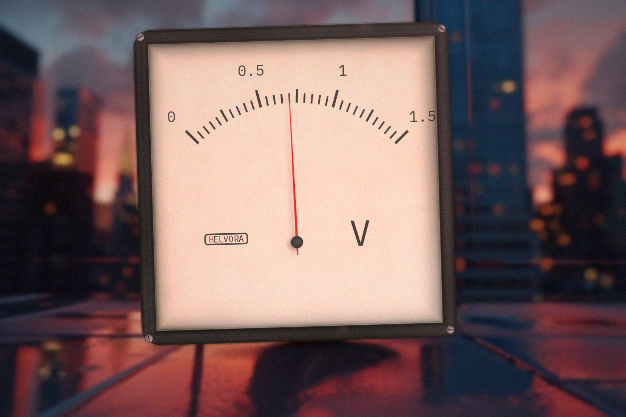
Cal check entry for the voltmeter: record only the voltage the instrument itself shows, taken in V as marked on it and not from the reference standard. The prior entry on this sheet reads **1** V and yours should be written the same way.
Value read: **0.7** V
